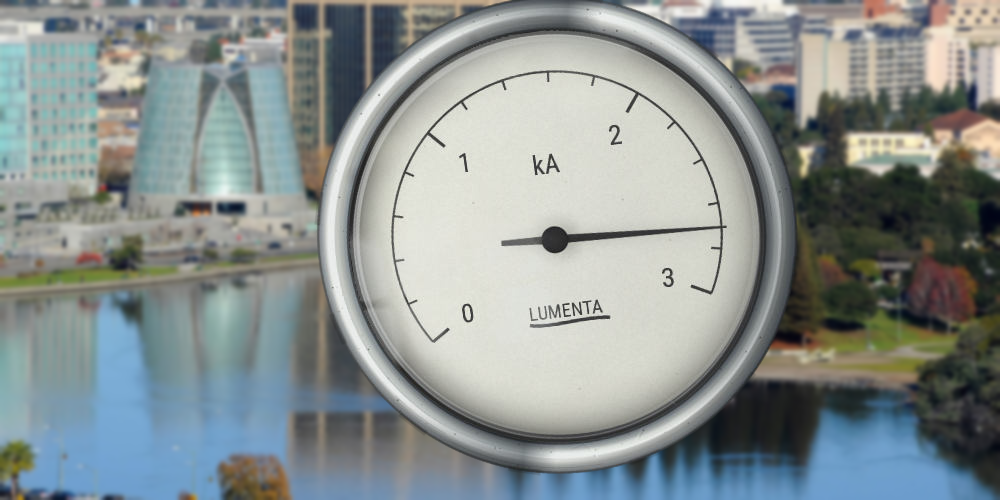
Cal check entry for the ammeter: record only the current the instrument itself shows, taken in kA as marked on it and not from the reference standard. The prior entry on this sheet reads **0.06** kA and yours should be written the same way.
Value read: **2.7** kA
